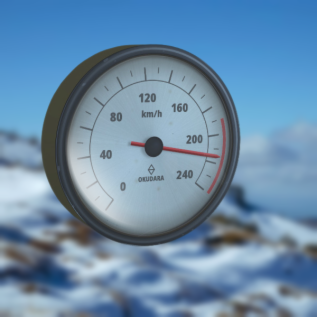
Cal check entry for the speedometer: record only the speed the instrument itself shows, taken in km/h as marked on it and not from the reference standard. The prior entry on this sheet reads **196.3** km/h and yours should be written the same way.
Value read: **215** km/h
